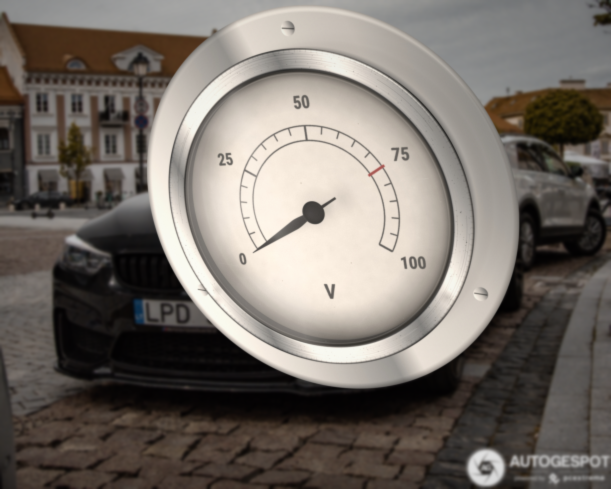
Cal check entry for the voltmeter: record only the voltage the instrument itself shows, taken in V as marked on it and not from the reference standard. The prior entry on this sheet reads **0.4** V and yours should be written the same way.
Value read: **0** V
